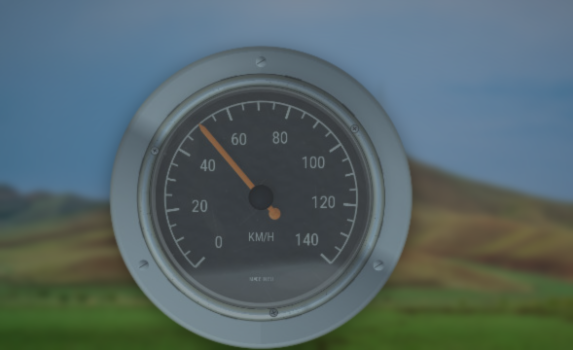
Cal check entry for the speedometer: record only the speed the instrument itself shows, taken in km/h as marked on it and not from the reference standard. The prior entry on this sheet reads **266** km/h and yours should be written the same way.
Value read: **50** km/h
